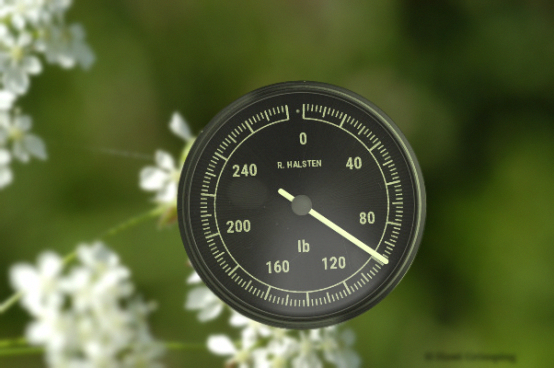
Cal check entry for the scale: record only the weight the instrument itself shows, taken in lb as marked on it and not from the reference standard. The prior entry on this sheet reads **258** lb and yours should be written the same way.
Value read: **98** lb
